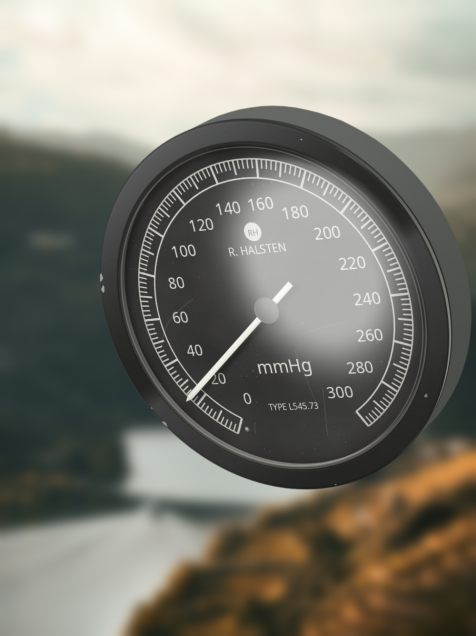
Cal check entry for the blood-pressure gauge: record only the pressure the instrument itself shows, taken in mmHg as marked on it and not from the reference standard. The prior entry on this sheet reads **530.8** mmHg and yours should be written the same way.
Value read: **24** mmHg
